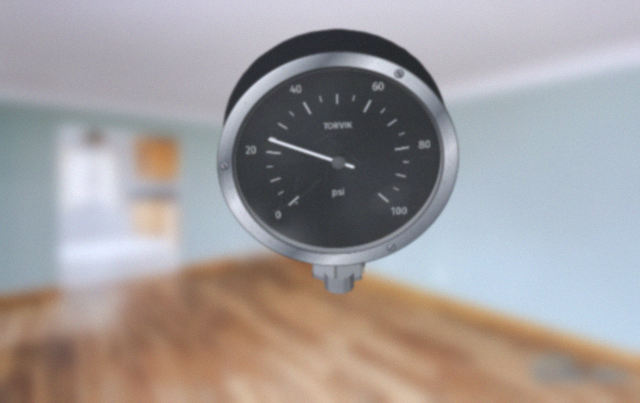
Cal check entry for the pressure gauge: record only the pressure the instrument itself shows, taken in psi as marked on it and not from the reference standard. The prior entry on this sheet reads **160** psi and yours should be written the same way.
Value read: **25** psi
